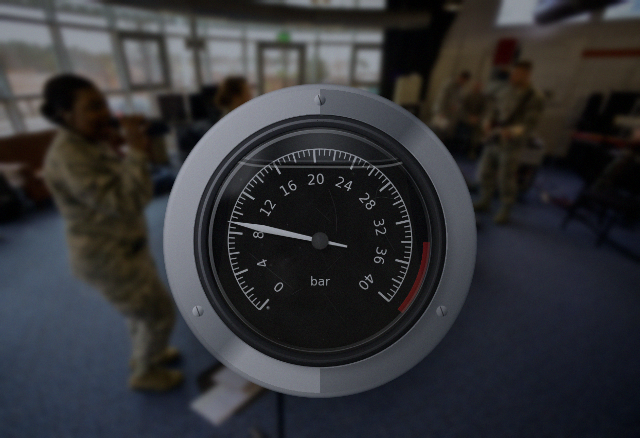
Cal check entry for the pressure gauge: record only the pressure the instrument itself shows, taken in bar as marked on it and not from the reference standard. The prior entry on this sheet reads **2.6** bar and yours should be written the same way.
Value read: **9** bar
